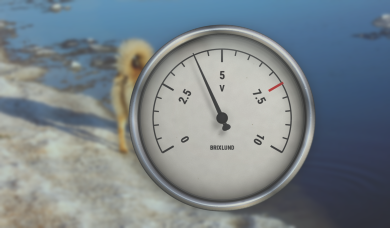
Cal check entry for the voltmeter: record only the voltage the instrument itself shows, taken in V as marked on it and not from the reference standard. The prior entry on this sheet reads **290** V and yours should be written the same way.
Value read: **4** V
